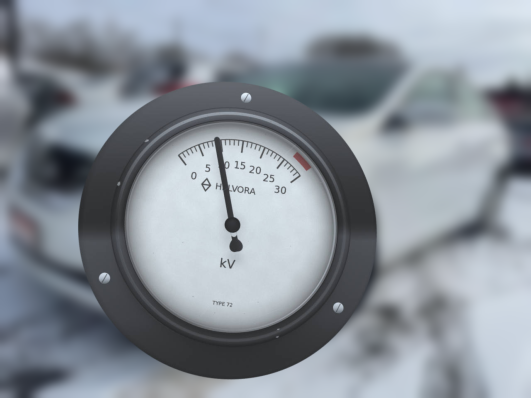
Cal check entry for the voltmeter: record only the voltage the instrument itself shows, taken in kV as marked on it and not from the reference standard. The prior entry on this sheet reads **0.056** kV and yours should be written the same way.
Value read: **9** kV
